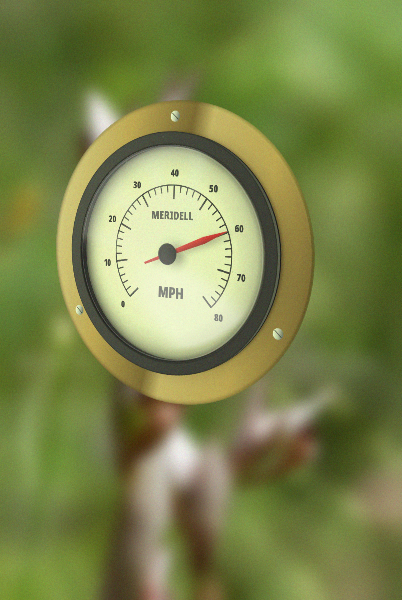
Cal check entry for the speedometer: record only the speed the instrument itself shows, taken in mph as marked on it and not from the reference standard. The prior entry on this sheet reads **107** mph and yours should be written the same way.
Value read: **60** mph
